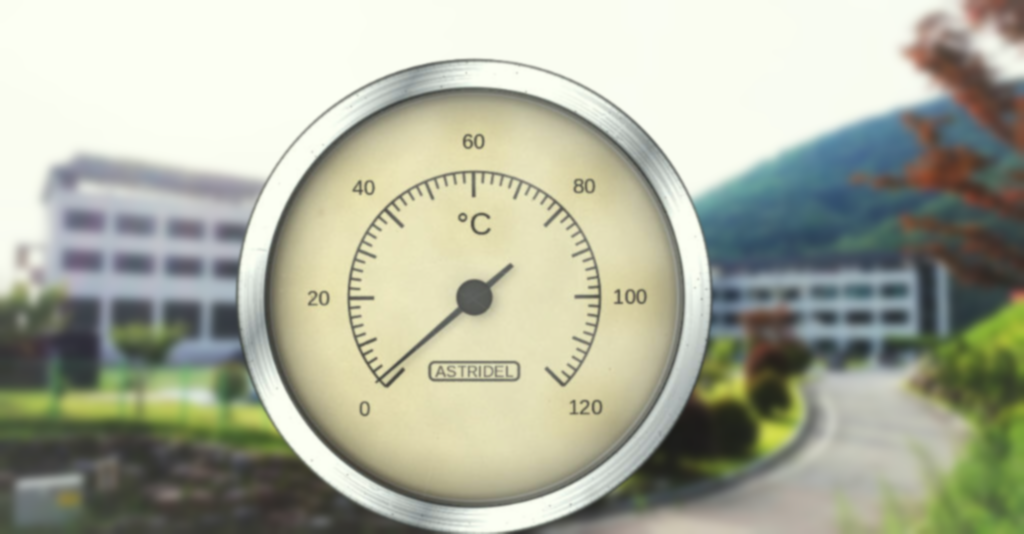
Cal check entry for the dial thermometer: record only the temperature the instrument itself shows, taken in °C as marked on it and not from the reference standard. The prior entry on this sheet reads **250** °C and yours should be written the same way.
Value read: **2** °C
